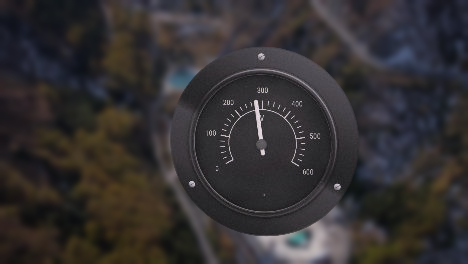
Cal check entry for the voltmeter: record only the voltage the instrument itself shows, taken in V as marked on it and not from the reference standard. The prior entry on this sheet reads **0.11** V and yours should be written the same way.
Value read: **280** V
